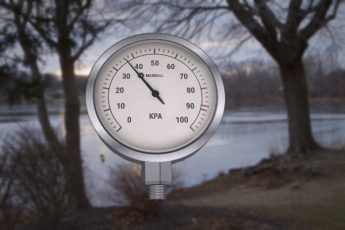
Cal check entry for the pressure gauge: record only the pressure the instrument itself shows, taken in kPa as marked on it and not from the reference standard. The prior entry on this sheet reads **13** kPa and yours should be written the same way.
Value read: **36** kPa
